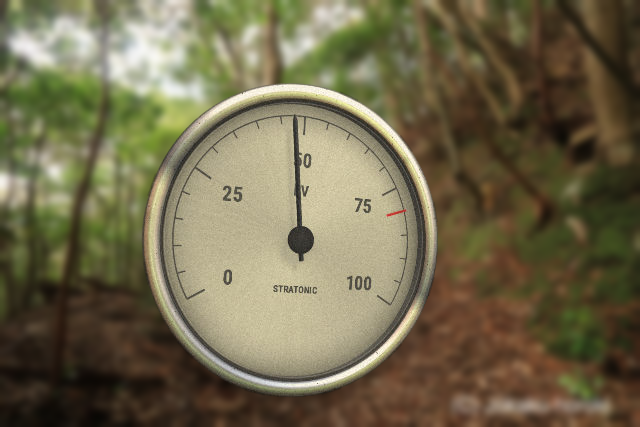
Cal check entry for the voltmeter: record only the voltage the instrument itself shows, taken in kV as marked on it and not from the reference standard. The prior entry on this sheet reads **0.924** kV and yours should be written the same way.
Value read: **47.5** kV
